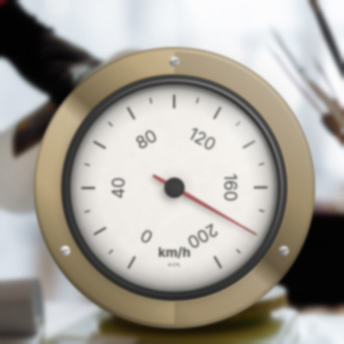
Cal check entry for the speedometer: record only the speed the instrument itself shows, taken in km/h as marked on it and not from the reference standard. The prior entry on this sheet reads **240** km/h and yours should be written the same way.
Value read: **180** km/h
